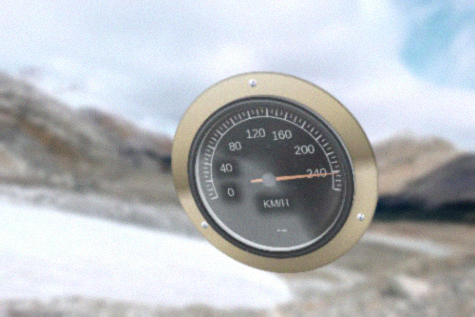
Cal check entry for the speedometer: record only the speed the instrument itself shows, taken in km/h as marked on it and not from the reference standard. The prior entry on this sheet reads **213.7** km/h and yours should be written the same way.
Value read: **240** km/h
